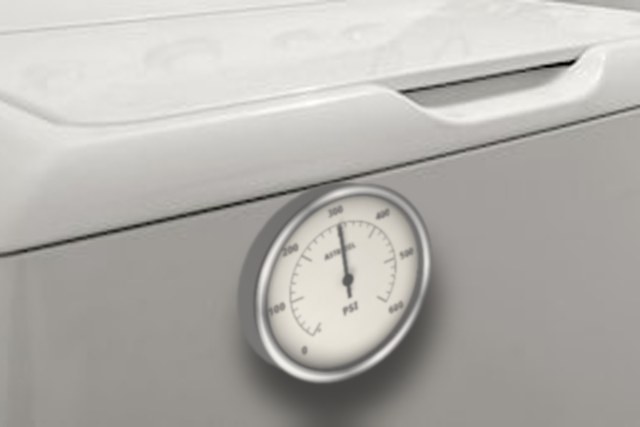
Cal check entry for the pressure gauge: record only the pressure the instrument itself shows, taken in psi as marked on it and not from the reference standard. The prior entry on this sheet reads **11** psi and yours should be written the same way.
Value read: **300** psi
